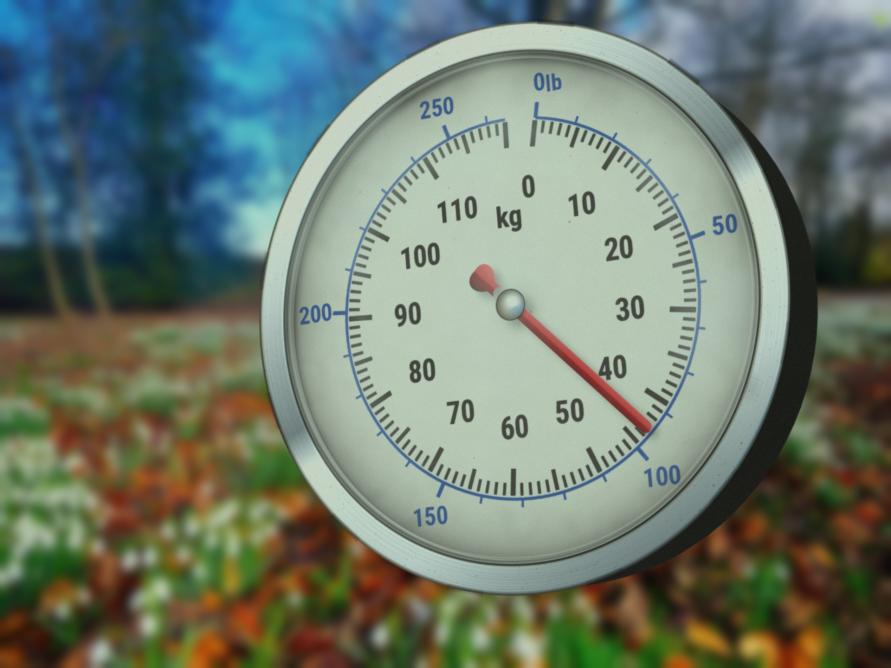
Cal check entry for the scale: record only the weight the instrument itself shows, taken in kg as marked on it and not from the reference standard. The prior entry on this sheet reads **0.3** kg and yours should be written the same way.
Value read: **43** kg
